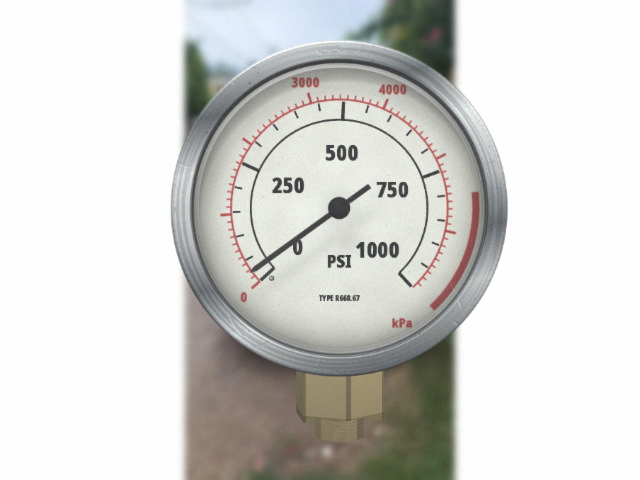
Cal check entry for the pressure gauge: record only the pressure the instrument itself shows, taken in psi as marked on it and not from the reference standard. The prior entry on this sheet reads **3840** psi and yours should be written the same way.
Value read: **25** psi
